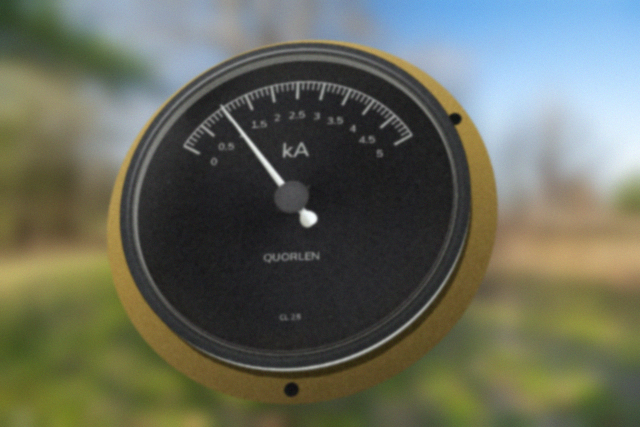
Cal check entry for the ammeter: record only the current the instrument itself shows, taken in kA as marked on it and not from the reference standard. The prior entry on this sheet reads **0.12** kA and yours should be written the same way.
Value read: **1** kA
